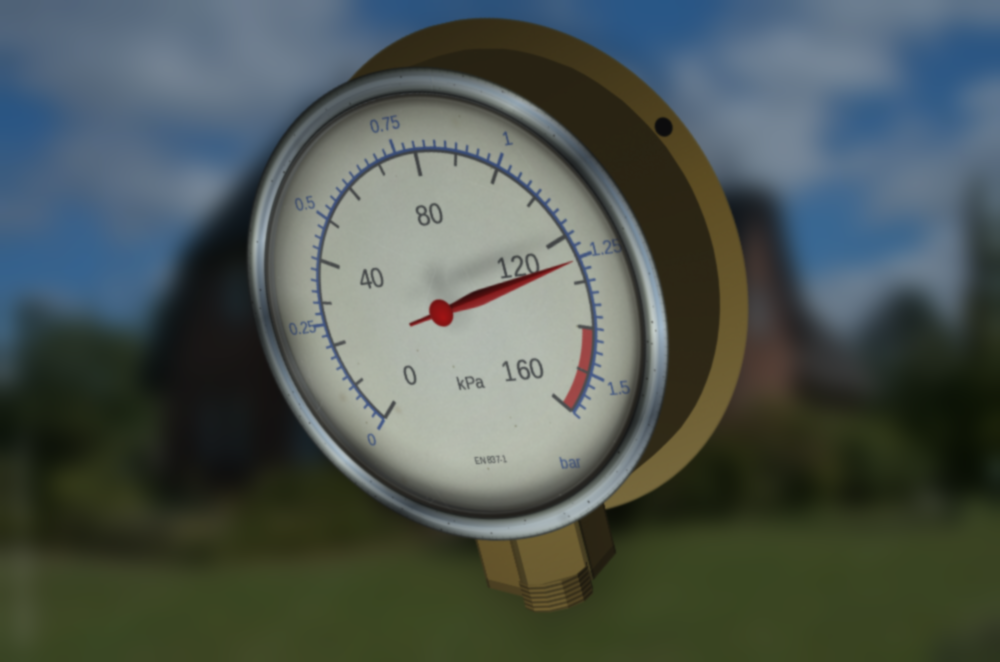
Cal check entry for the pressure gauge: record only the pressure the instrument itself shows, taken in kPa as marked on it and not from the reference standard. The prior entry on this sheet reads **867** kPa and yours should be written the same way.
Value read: **125** kPa
